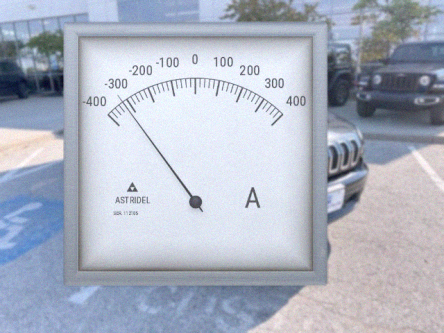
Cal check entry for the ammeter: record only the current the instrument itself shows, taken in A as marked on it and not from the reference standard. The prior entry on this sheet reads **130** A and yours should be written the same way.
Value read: **-320** A
